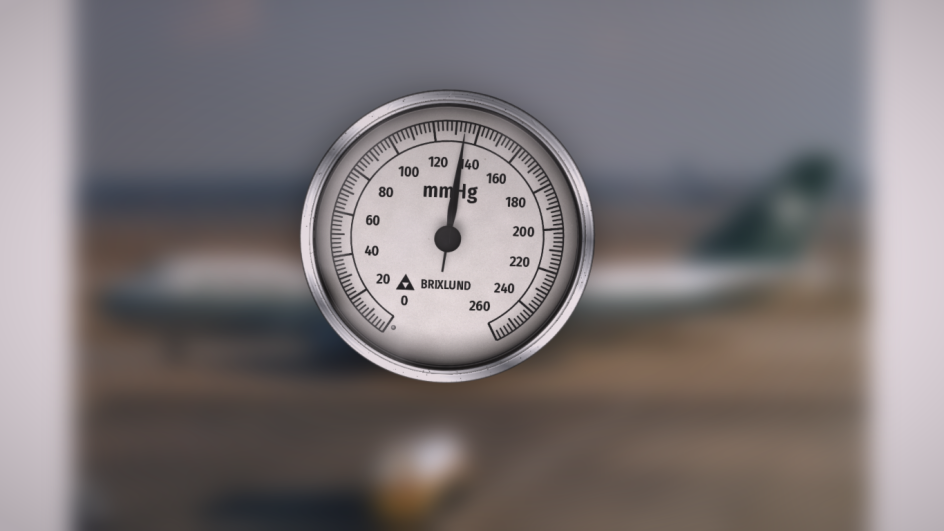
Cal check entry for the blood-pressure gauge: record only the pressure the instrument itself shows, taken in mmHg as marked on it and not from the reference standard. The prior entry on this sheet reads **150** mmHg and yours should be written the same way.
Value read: **134** mmHg
